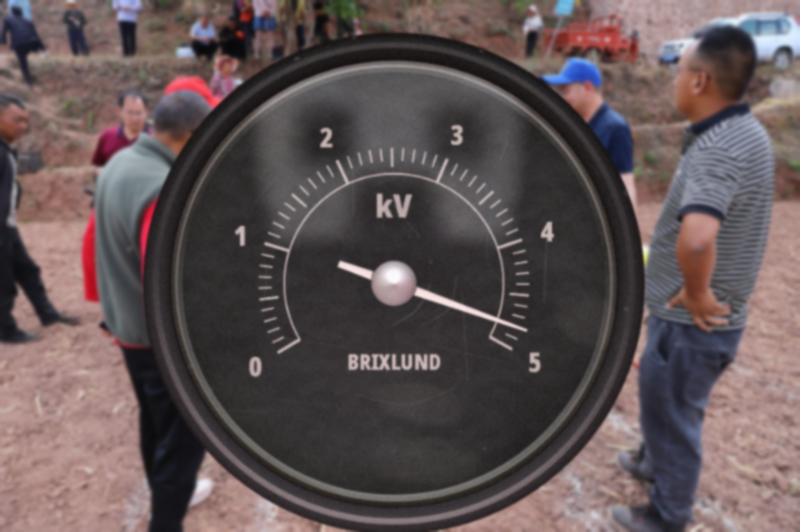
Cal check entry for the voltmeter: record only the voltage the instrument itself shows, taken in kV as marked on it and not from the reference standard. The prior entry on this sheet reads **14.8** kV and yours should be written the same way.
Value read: **4.8** kV
